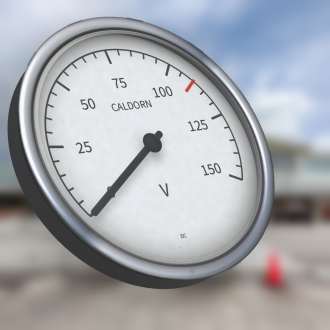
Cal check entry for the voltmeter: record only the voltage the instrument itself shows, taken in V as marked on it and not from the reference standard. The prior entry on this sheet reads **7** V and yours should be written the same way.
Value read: **0** V
